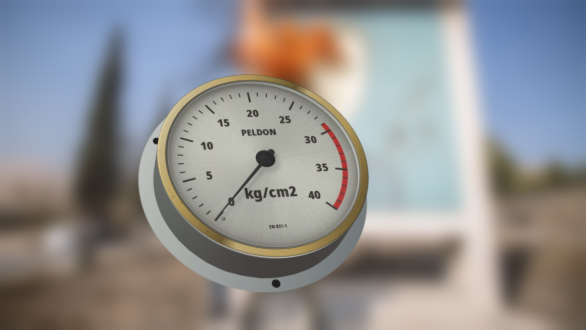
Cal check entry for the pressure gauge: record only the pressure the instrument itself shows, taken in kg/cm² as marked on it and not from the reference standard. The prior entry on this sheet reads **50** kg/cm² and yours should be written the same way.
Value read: **0** kg/cm²
